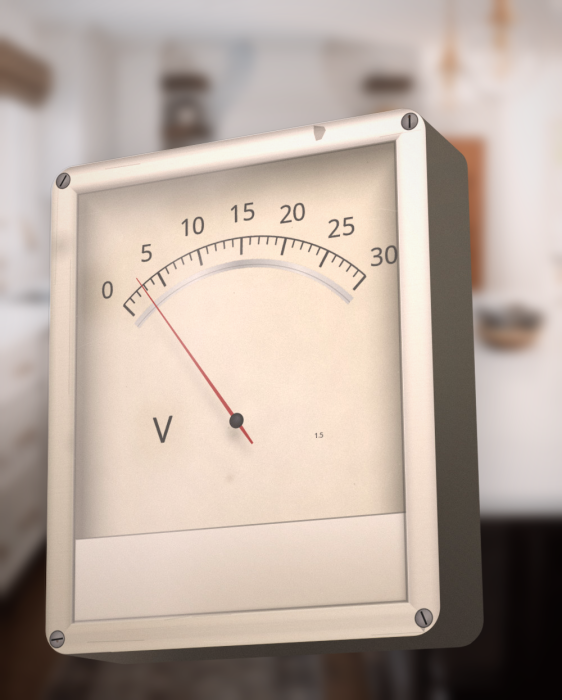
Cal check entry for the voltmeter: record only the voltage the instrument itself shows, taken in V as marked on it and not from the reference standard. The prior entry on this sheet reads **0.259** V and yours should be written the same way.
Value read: **3** V
